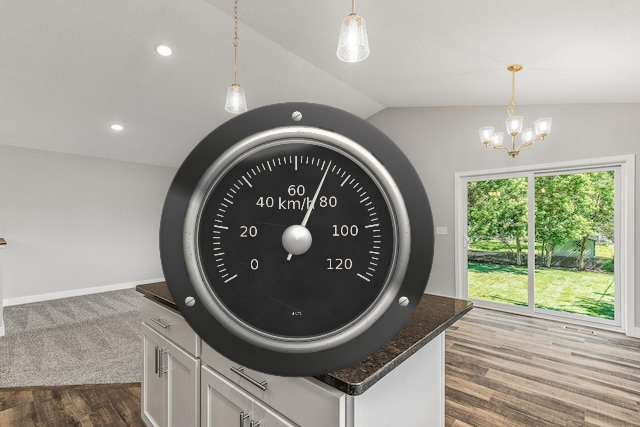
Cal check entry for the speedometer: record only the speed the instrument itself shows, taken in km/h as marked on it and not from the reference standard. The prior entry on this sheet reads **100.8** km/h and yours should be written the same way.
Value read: **72** km/h
